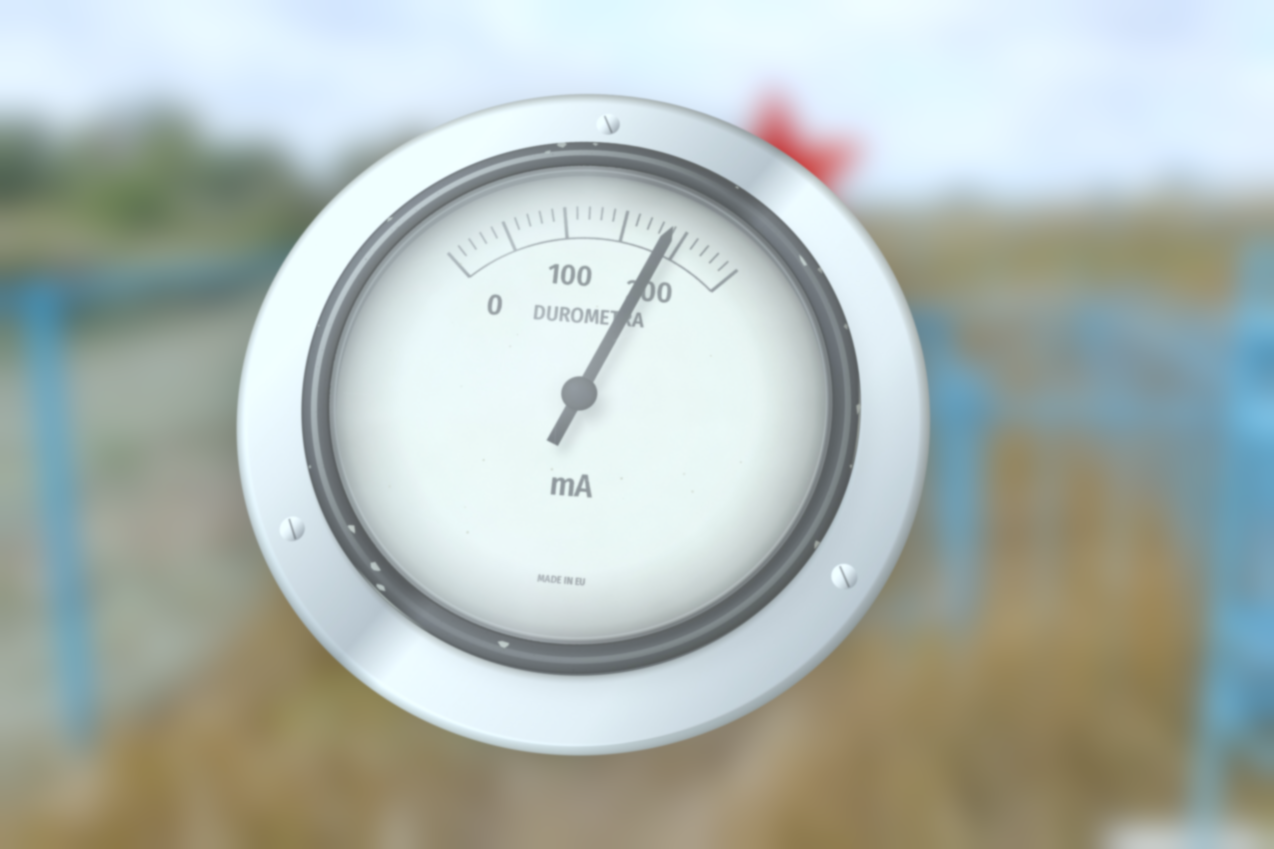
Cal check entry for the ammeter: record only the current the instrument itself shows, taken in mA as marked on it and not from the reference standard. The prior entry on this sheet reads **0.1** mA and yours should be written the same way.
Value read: **190** mA
